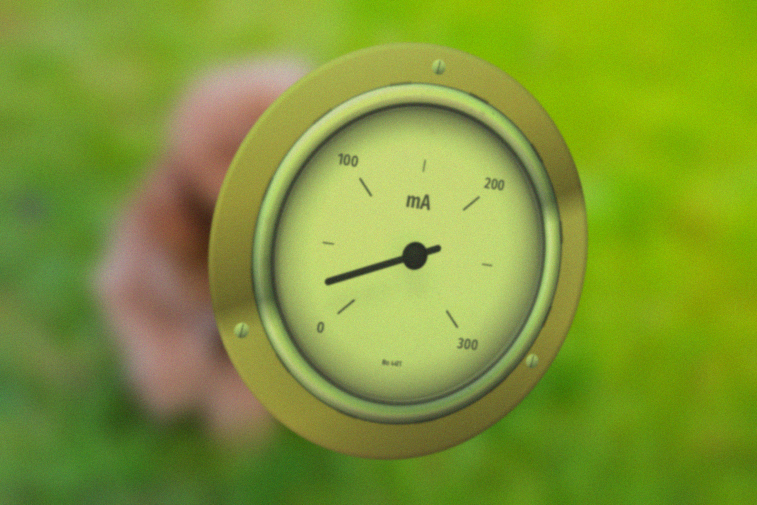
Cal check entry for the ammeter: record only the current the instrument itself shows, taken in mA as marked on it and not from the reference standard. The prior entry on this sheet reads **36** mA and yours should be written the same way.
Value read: **25** mA
